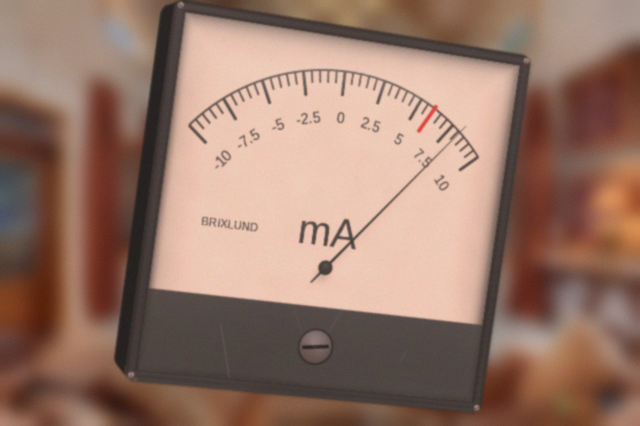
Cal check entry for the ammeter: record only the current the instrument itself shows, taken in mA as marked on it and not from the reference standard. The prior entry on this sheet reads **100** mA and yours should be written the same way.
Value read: **8** mA
